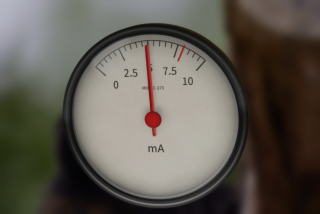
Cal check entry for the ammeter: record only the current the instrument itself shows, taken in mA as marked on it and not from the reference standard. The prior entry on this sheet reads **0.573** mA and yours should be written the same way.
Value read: **5** mA
